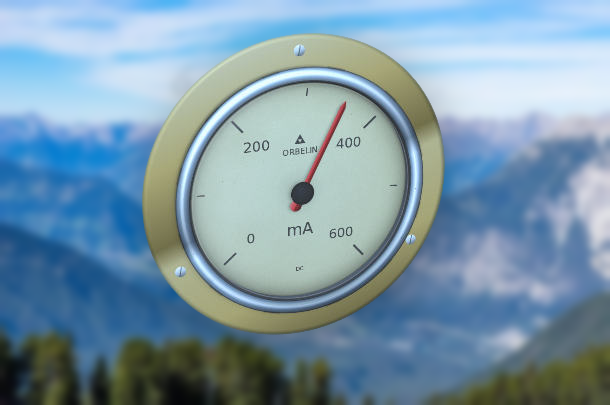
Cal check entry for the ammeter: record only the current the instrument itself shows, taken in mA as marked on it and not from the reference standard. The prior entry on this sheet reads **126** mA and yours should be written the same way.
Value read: **350** mA
